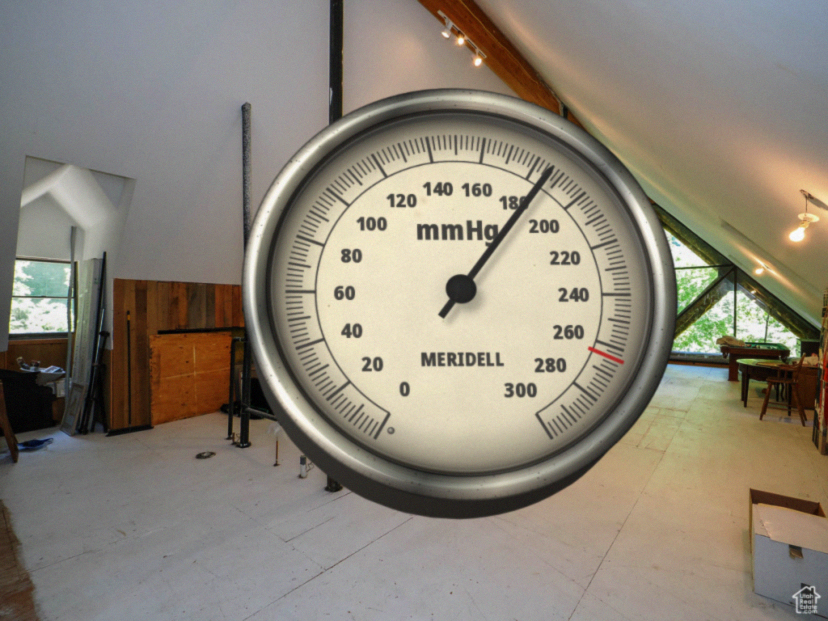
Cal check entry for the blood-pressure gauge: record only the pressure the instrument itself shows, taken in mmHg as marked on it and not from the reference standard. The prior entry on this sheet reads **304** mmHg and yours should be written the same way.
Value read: **186** mmHg
